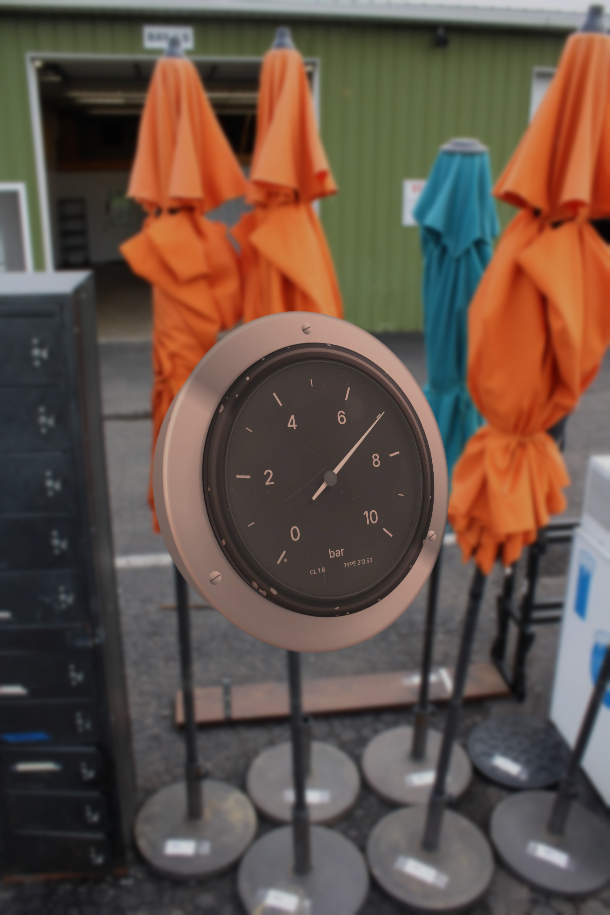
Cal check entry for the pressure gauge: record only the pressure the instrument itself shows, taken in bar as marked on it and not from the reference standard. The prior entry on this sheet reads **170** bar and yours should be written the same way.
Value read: **7** bar
